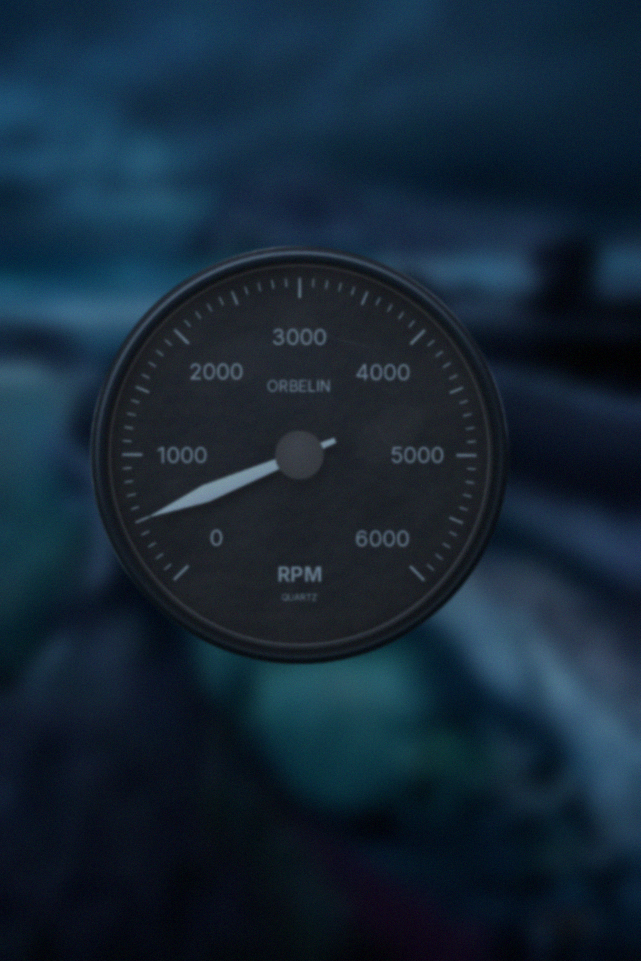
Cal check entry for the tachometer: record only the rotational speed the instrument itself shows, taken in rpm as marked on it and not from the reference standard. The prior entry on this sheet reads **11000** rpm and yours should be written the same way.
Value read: **500** rpm
